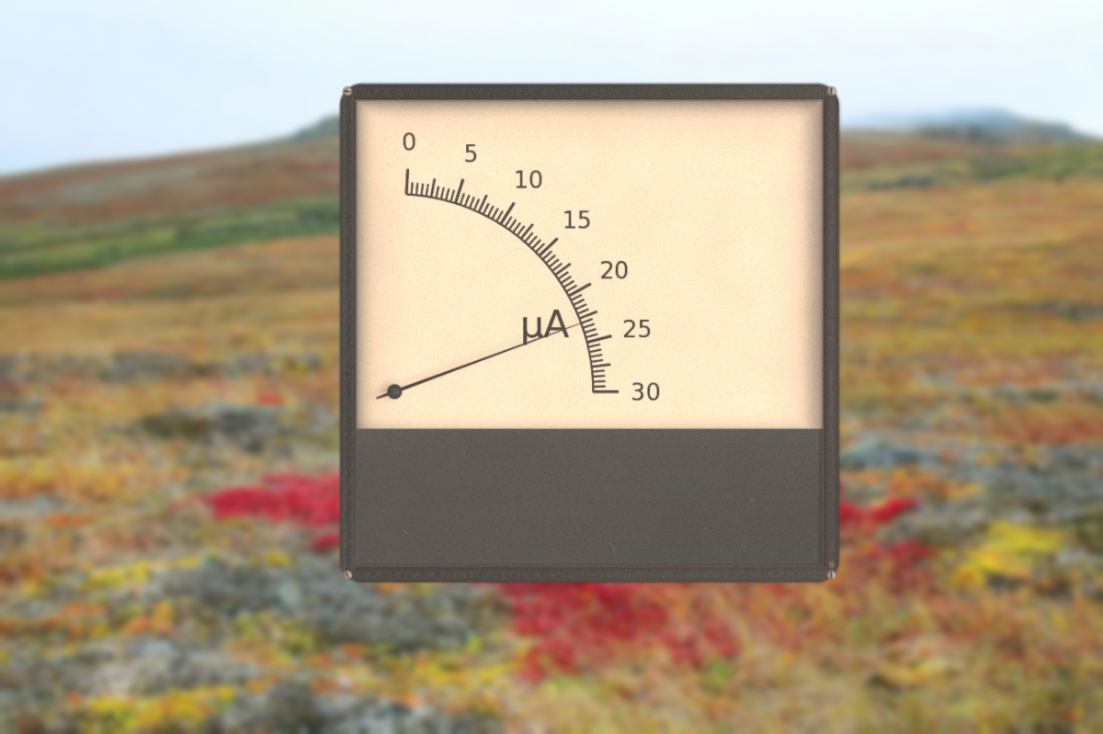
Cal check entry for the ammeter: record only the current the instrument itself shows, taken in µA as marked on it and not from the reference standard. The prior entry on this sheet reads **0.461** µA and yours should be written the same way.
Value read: **23** µA
